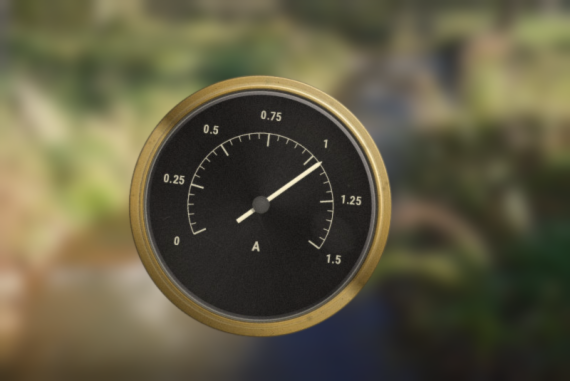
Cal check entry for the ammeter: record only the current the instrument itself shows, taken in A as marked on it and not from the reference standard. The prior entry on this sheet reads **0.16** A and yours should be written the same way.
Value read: **1.05** A
